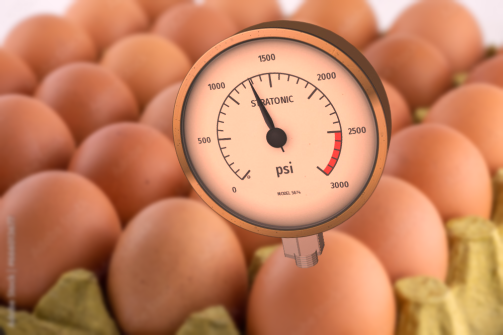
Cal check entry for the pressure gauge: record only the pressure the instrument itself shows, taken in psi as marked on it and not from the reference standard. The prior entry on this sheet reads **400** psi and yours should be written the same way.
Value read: **1300** psi
